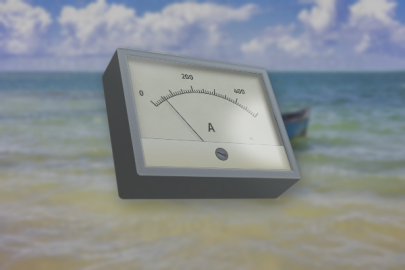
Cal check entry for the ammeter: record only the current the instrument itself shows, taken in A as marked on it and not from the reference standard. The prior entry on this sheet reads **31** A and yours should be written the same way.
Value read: **50** A
